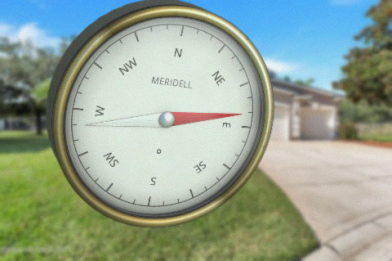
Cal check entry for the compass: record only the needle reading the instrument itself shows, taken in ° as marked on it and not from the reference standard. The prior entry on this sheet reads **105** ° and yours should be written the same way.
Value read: **80** °
